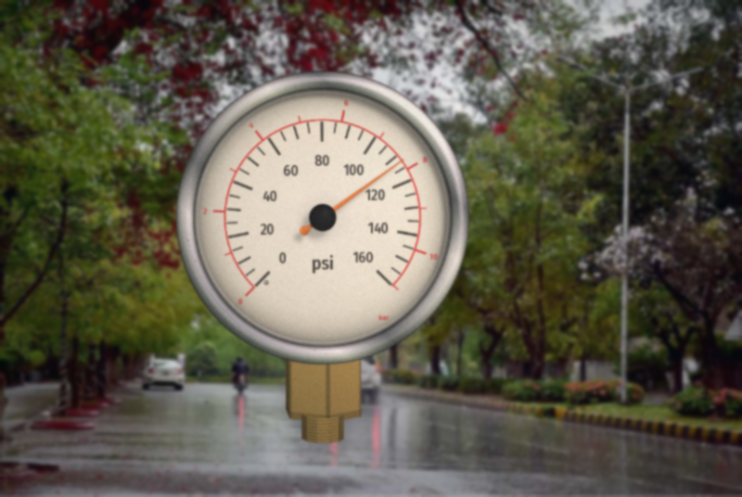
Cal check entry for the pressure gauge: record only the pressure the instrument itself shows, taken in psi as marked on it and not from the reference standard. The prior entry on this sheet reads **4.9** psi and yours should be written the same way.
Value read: **112.5** psi
